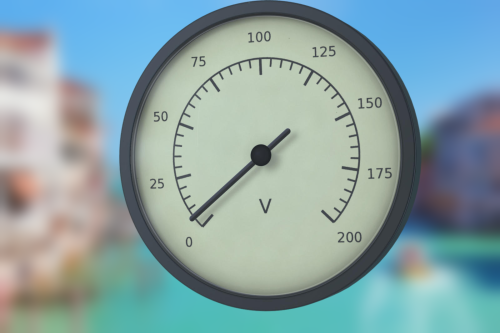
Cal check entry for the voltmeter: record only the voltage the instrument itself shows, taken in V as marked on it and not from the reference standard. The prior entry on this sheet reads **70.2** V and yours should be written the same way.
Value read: **5** V
